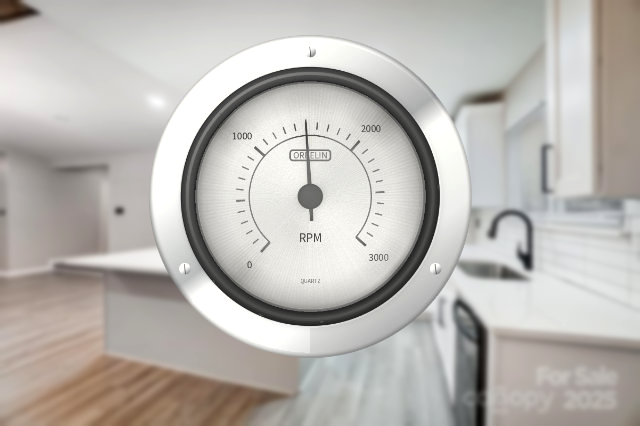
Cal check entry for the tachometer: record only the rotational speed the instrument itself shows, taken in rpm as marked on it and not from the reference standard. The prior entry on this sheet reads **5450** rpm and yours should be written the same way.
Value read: **1500** rpm
